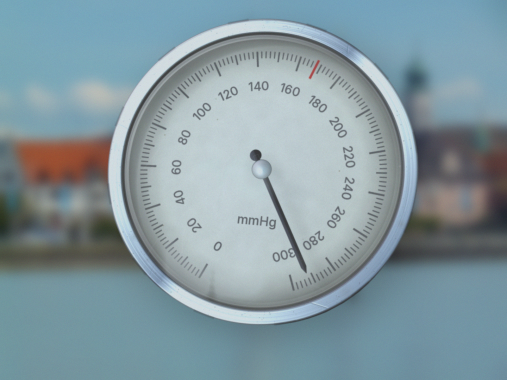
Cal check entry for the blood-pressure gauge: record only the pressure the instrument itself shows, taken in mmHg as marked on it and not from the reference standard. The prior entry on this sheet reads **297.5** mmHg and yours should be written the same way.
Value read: **292** mmHg
